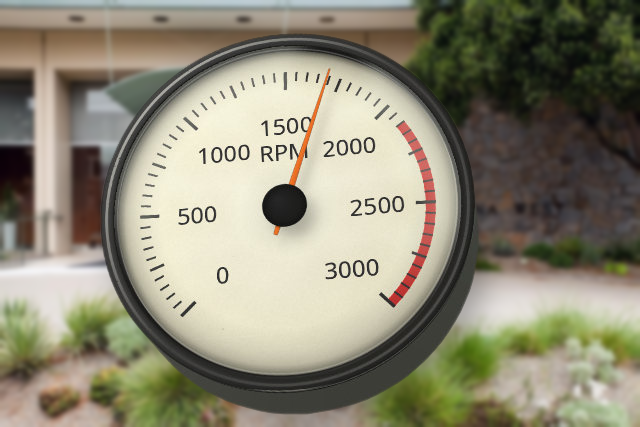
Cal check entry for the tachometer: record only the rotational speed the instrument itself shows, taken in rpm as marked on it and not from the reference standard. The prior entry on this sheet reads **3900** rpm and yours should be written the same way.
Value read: **1700** rpm
